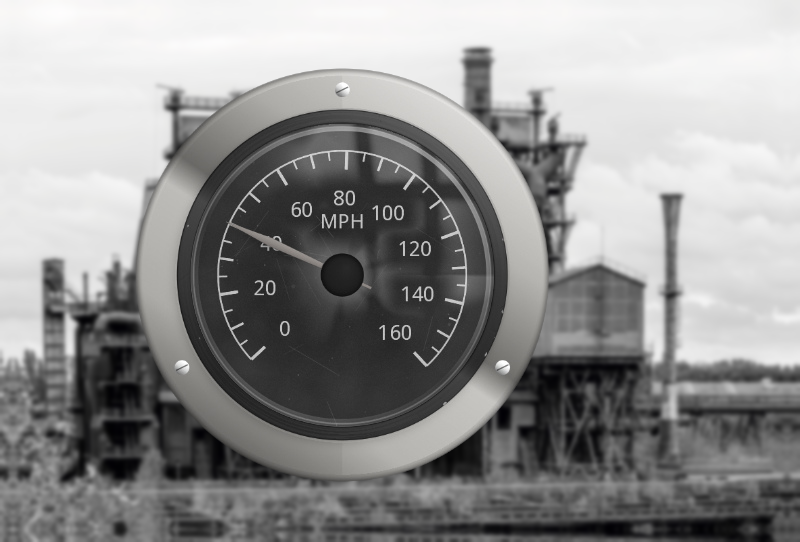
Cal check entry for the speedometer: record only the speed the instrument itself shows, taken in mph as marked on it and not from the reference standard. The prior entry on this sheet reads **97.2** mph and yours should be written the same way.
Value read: **40** mph
